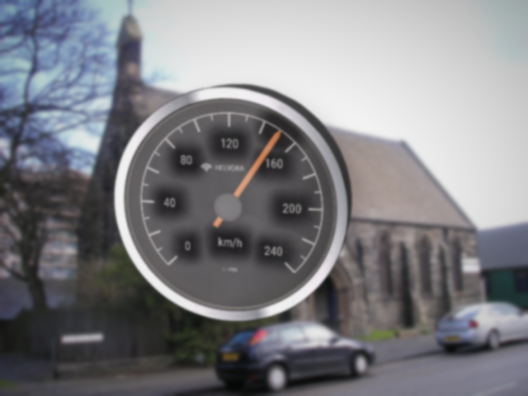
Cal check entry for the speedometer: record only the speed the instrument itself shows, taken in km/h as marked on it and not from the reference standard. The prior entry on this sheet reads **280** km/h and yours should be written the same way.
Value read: **150** km/h
